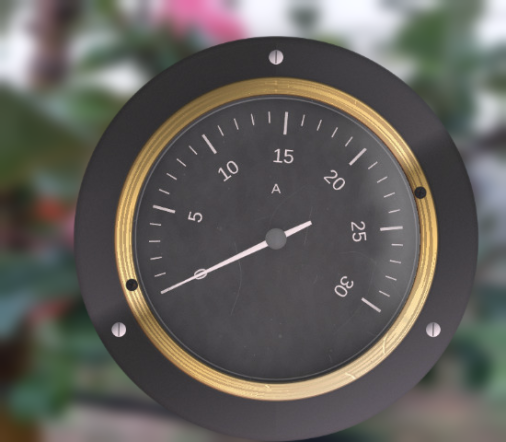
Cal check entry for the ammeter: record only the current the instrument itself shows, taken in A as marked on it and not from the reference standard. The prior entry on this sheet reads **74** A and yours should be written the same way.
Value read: **0** A
